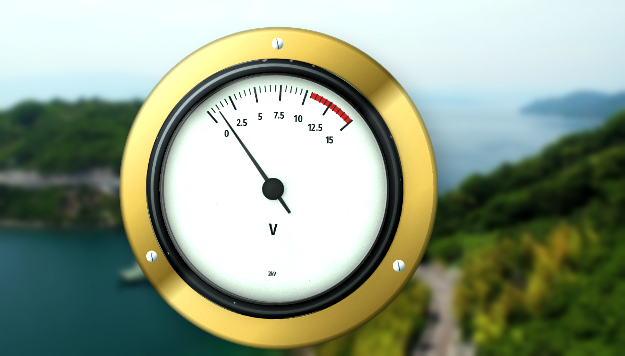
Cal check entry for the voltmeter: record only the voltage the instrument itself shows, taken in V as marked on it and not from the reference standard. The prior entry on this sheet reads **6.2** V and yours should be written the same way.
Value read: **1** V
